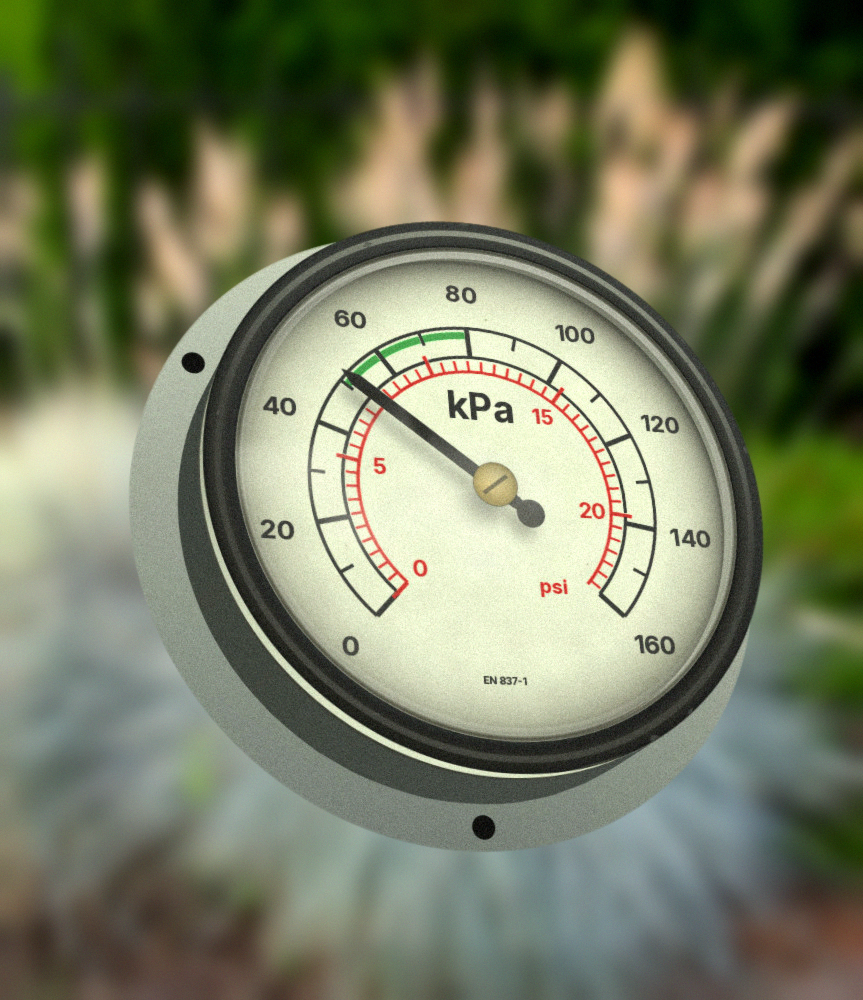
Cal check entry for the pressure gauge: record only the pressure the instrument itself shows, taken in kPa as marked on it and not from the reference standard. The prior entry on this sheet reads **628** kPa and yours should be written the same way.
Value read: **50** kPa
